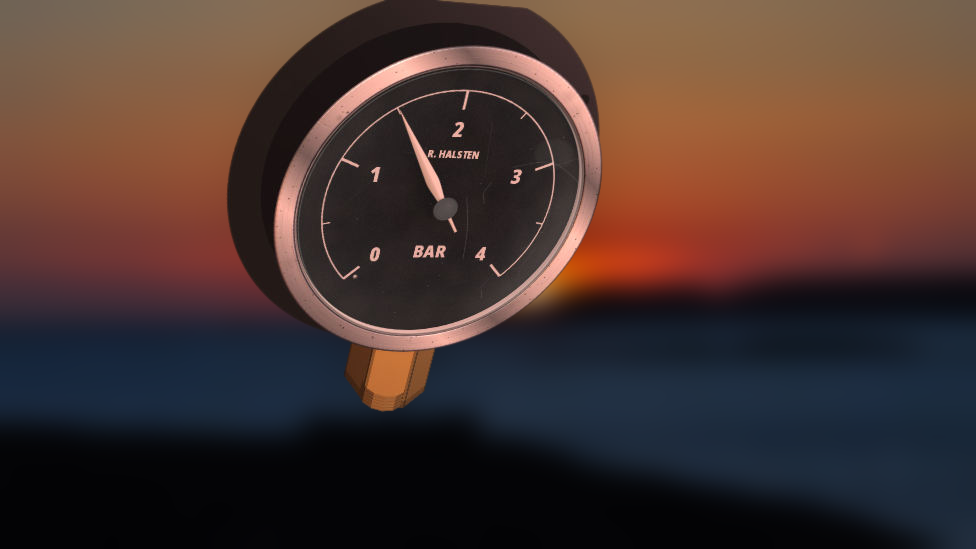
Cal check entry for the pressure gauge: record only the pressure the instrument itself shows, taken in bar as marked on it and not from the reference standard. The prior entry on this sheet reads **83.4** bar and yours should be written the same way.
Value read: **1.5** bar
